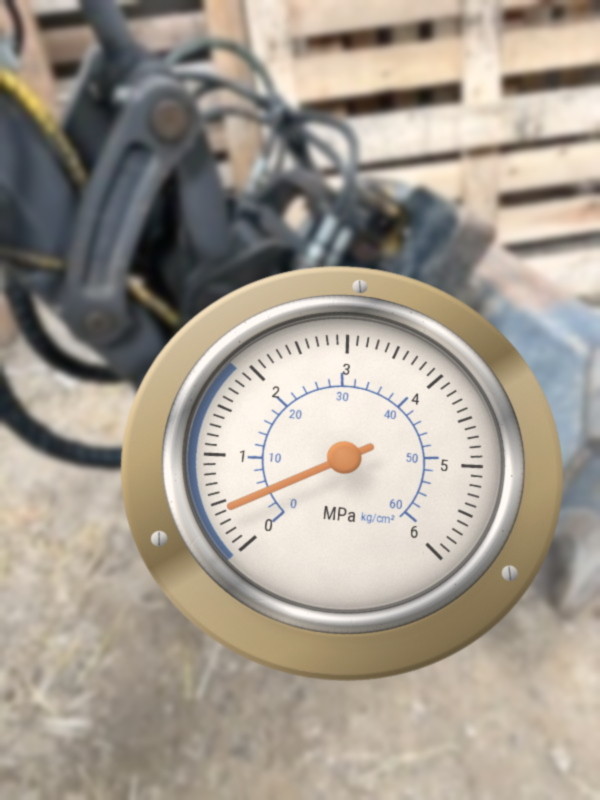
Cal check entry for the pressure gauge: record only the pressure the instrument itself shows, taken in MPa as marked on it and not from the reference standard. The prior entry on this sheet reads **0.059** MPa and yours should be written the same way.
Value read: **0.4** MPa
